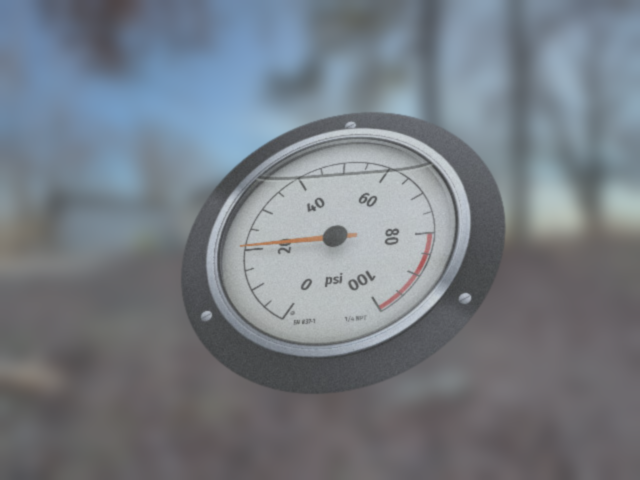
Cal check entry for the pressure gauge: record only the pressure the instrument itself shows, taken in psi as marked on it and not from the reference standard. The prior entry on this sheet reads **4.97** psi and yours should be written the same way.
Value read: **20** psi
